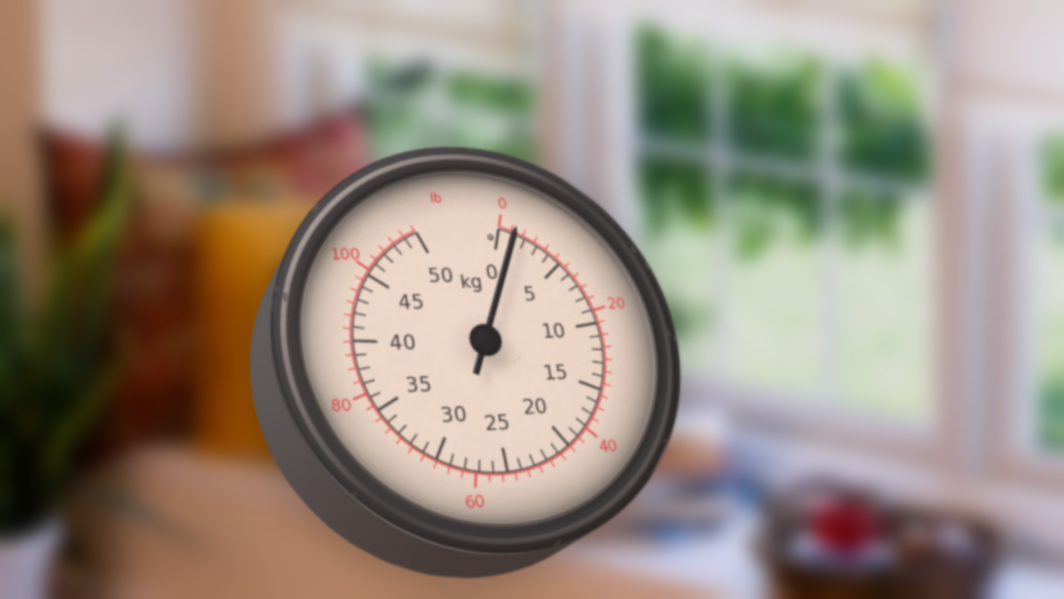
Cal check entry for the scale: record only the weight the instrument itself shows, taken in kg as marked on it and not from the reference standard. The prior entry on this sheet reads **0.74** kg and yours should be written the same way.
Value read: **1** kg
